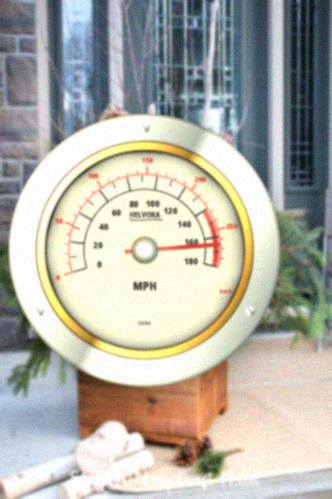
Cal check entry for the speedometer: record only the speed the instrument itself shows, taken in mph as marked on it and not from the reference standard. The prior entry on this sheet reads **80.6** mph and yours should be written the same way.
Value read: **165** mph
